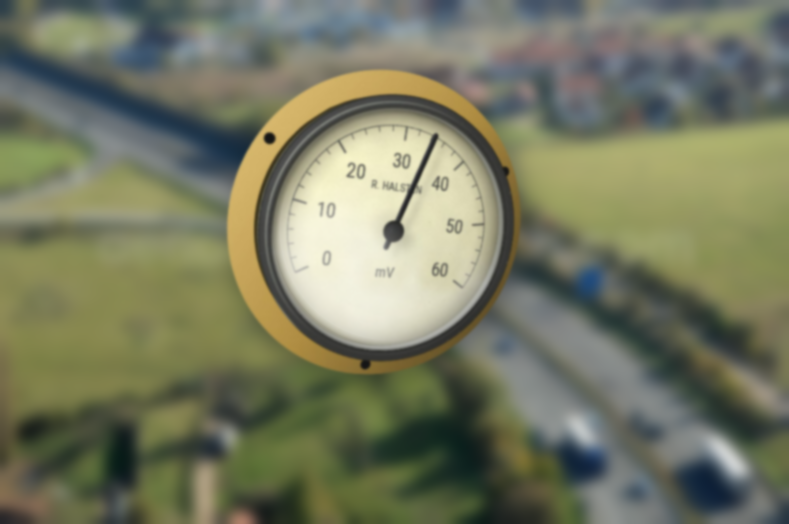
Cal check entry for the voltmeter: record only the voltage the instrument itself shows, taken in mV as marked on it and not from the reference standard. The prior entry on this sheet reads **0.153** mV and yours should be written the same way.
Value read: **34** mV
